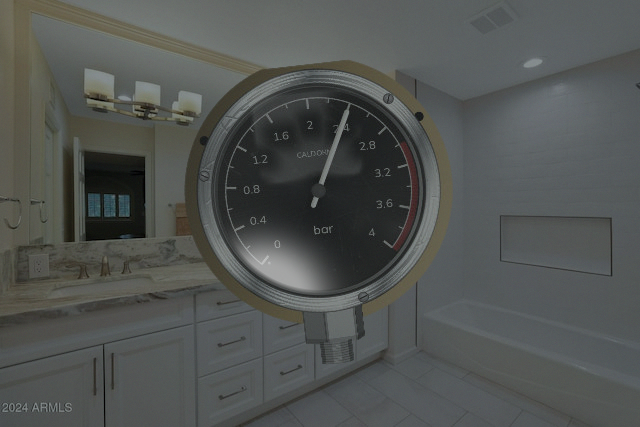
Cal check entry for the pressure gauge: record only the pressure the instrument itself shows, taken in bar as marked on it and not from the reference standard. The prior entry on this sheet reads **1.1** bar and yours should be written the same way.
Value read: **2.4** bar
